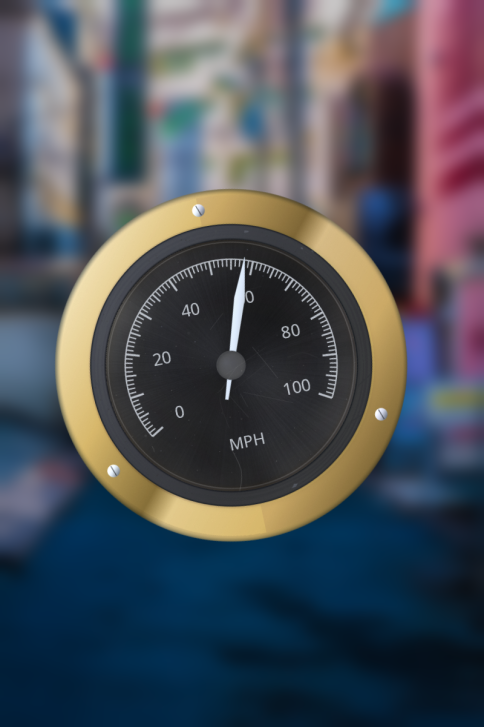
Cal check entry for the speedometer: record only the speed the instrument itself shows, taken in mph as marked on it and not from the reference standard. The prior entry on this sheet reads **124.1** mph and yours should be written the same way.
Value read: **58** mph
